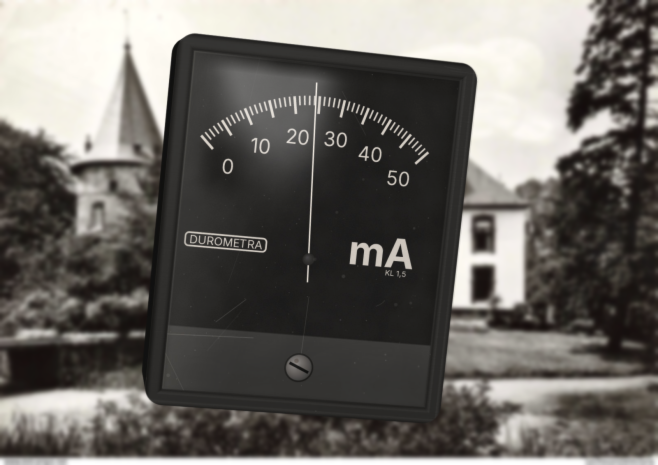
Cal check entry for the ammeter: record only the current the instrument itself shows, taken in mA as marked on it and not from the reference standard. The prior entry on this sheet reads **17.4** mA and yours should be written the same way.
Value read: **24** mA
